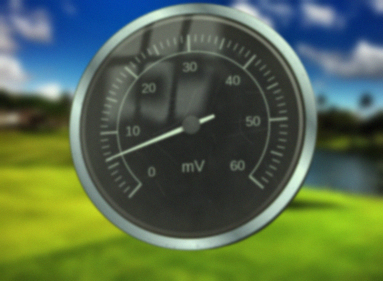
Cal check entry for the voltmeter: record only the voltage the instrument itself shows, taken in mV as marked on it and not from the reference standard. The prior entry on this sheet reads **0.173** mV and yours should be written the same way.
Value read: **6** mV
